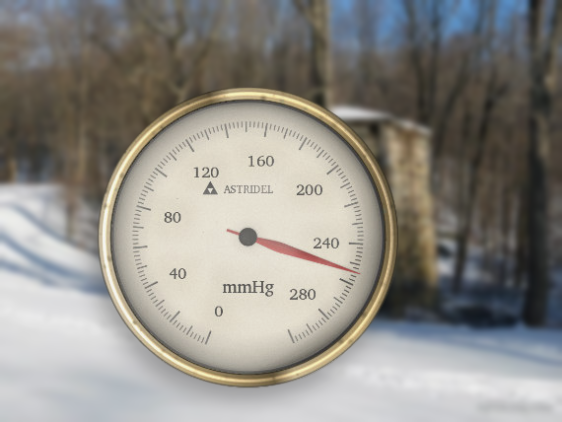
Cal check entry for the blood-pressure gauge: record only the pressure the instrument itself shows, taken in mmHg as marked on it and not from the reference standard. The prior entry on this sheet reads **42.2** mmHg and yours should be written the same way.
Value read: **254** mmHg
